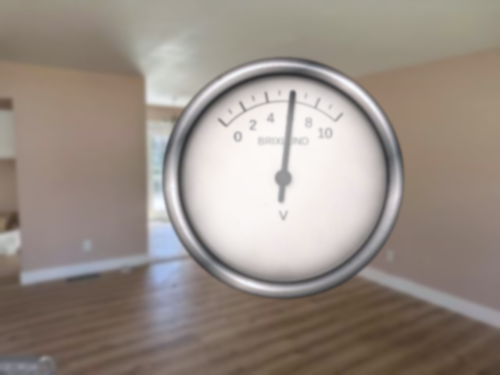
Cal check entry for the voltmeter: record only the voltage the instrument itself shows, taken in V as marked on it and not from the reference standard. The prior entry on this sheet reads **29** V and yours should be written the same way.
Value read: **6** V
